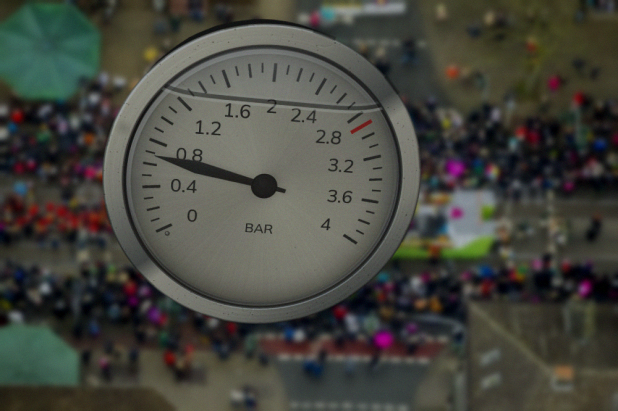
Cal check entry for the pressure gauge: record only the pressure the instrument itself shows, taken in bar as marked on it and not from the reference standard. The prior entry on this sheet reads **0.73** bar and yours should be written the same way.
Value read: **0.7** bar
